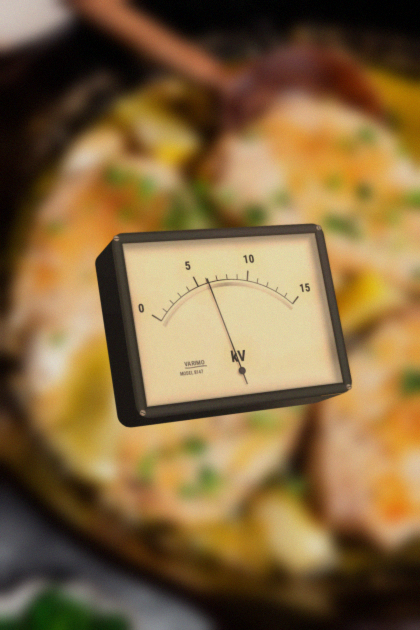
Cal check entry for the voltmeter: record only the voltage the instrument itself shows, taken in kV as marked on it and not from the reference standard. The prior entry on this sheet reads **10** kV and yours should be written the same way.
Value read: **6** kV
